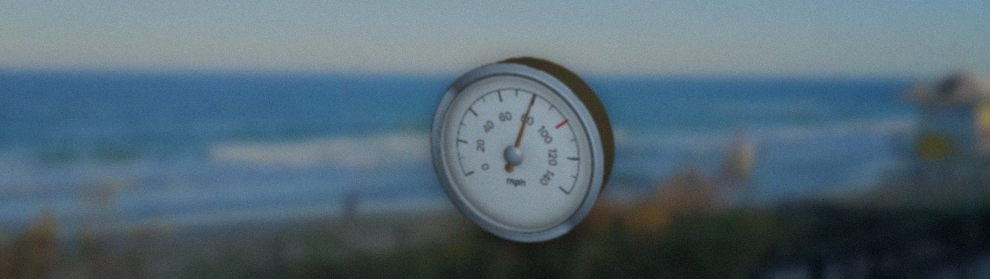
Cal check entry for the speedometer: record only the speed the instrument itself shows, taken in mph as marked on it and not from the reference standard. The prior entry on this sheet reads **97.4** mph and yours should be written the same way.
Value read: **80** mph
